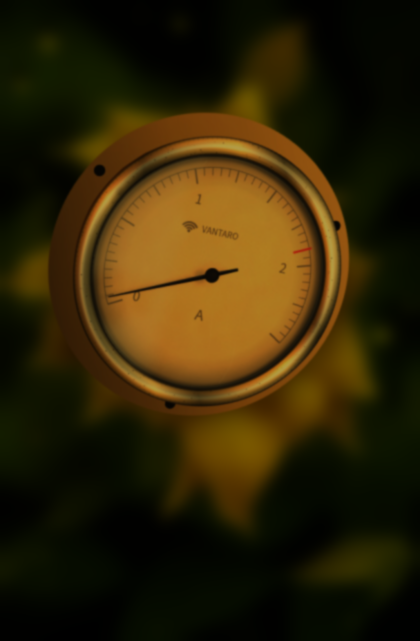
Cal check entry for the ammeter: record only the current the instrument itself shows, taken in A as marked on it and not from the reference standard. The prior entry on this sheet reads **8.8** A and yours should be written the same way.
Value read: **0.05** A
